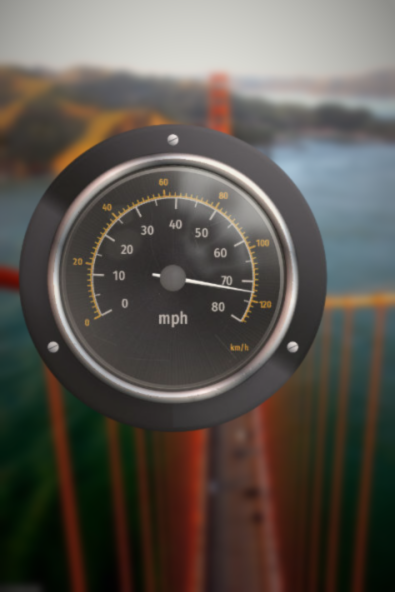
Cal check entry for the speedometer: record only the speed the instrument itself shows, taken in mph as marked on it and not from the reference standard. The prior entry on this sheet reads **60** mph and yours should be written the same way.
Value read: **72.5** mph
